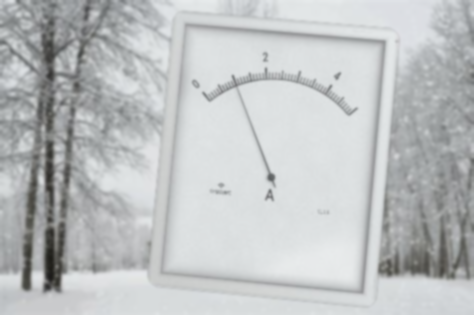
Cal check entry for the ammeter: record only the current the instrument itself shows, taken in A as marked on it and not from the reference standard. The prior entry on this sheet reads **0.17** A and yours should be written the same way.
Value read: **1** A
